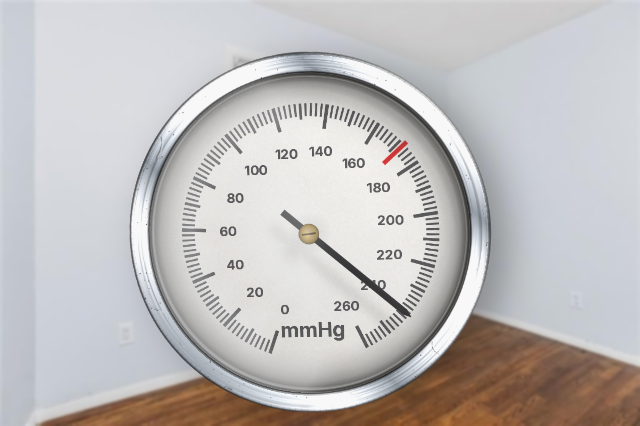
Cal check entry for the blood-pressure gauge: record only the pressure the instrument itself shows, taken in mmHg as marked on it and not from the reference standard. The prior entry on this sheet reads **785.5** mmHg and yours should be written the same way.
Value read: **240** mmHg
